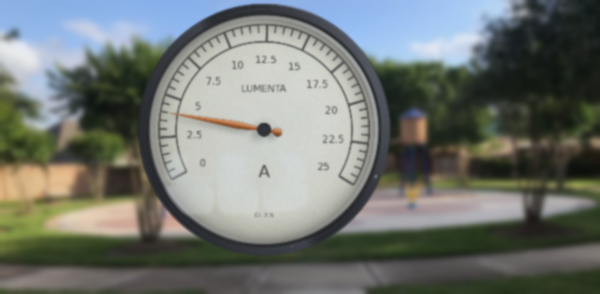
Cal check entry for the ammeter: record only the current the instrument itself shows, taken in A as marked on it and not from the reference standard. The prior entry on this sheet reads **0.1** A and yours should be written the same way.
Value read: **4** A
